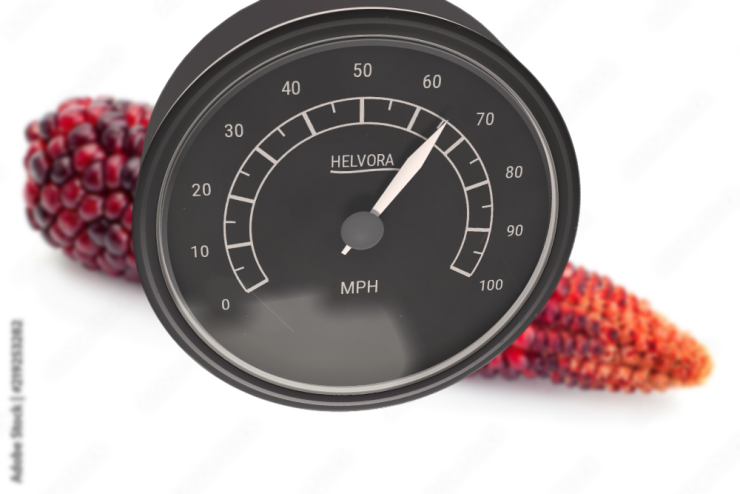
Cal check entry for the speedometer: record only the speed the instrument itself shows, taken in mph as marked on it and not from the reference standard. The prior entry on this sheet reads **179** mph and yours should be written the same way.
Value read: **65** mph
